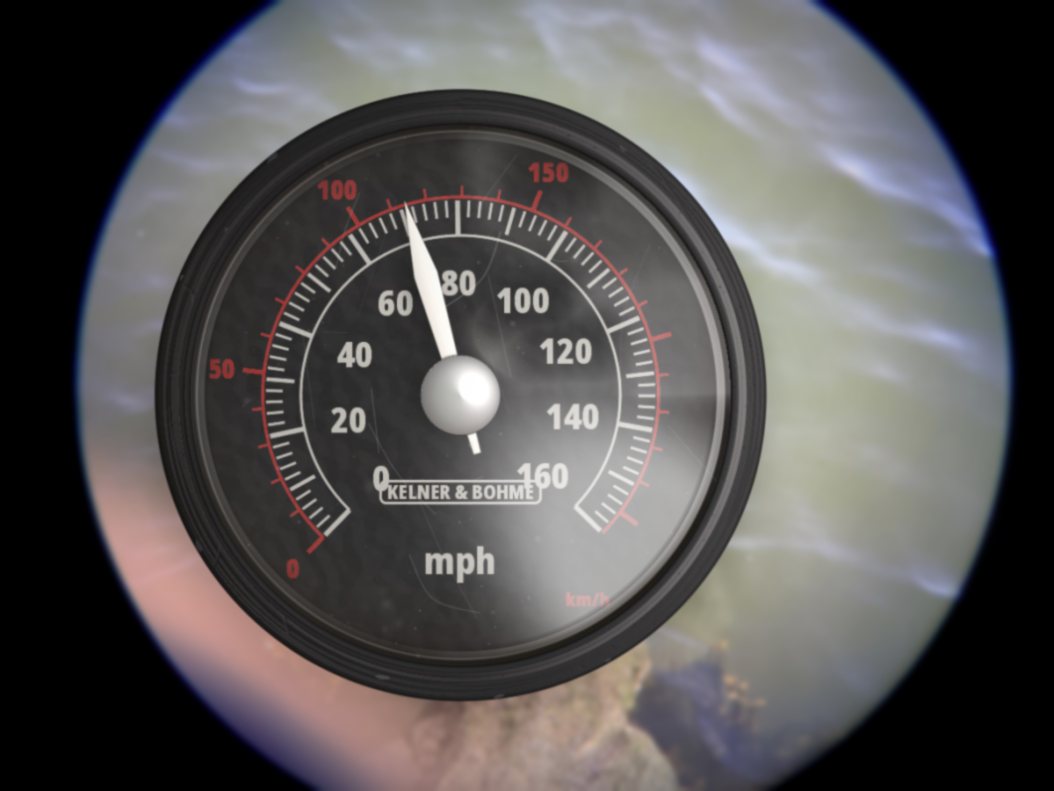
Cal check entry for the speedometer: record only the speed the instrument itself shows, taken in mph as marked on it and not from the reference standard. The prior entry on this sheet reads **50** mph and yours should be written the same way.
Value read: **71** mph
